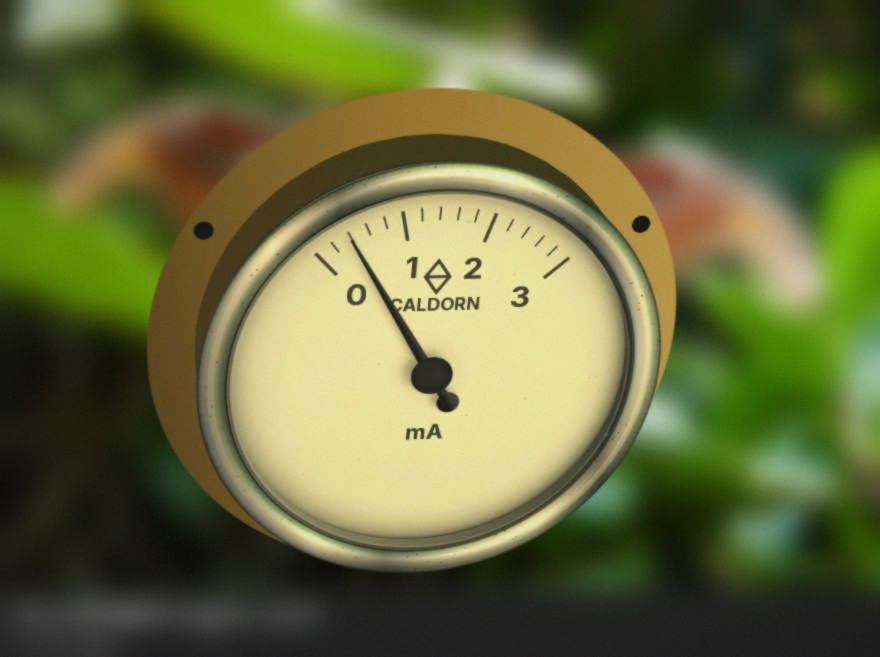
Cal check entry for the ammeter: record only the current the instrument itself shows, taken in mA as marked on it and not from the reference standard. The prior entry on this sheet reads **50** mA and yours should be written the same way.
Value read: **0.4** mA
